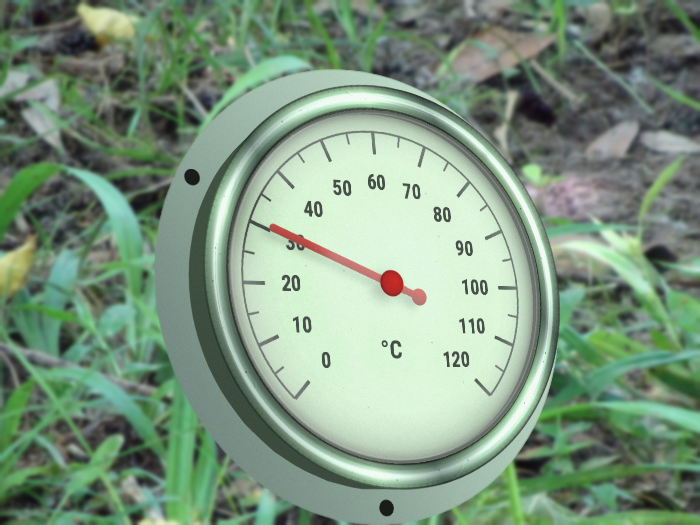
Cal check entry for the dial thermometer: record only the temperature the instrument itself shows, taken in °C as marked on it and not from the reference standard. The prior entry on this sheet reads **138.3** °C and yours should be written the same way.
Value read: **30** °C
